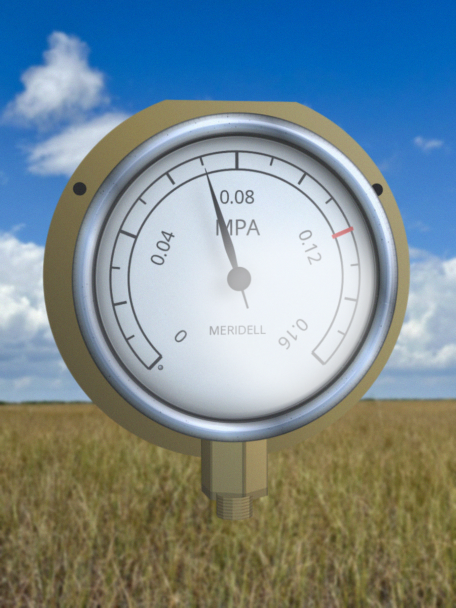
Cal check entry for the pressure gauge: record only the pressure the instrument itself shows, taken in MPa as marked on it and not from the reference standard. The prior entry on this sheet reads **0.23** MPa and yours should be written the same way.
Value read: **0.07** MPa
